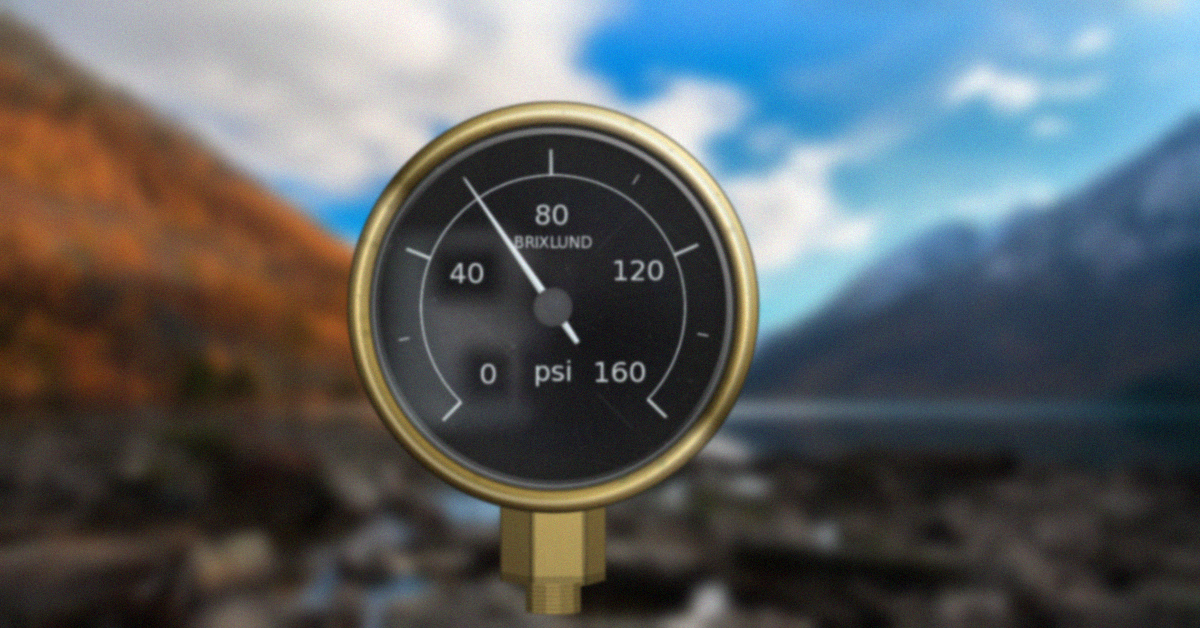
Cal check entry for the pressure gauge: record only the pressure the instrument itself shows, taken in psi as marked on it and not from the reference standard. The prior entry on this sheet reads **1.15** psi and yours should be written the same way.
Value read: **60** psi
